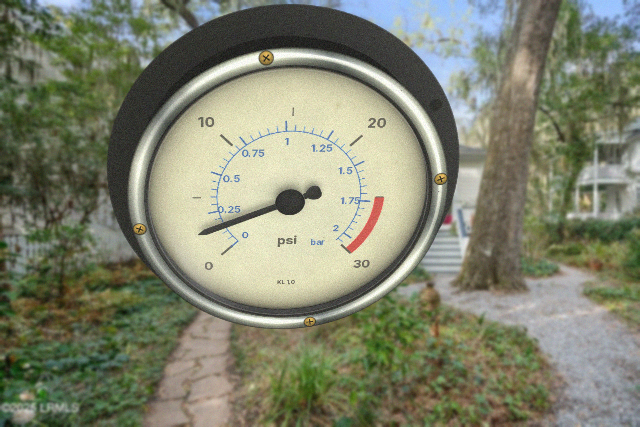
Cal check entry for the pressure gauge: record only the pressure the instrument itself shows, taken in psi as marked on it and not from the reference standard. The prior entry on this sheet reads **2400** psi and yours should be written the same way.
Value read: **2.5** psi
